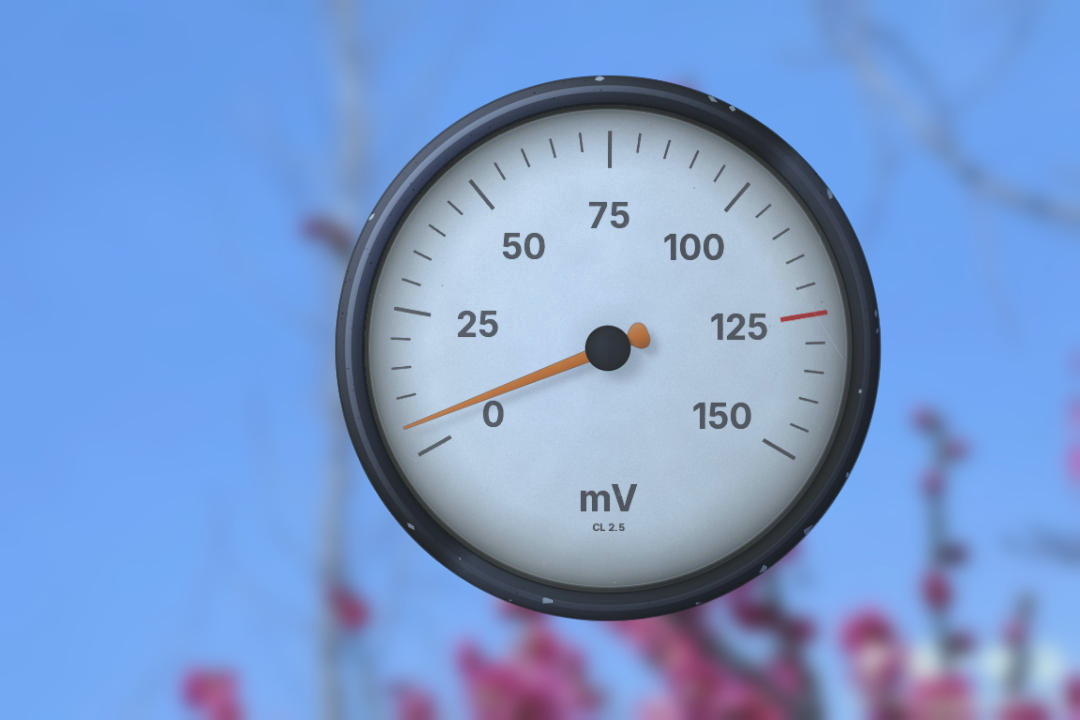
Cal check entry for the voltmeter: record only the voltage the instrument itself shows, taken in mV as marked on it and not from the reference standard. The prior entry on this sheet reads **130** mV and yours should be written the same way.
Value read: **5** mV
